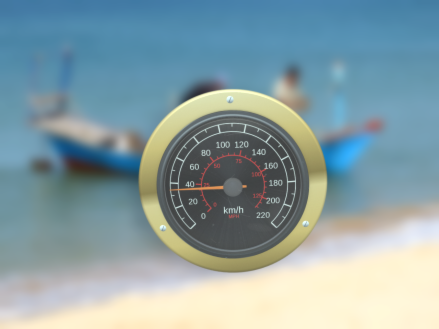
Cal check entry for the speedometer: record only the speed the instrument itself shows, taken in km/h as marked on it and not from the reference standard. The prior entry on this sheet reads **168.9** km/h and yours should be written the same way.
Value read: **35** km/h
